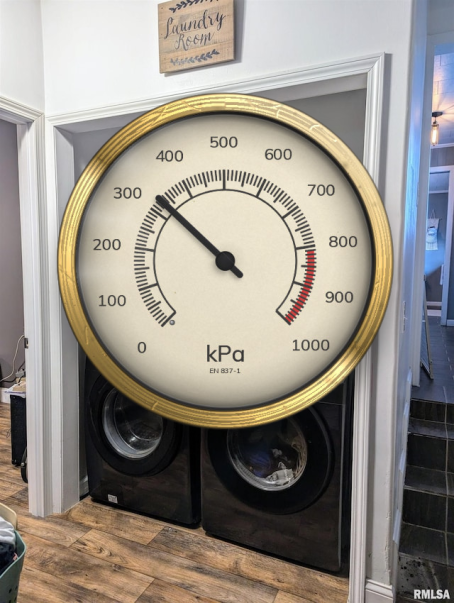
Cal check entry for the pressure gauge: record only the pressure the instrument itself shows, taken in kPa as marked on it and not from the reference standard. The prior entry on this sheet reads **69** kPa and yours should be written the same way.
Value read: **330** kPa
